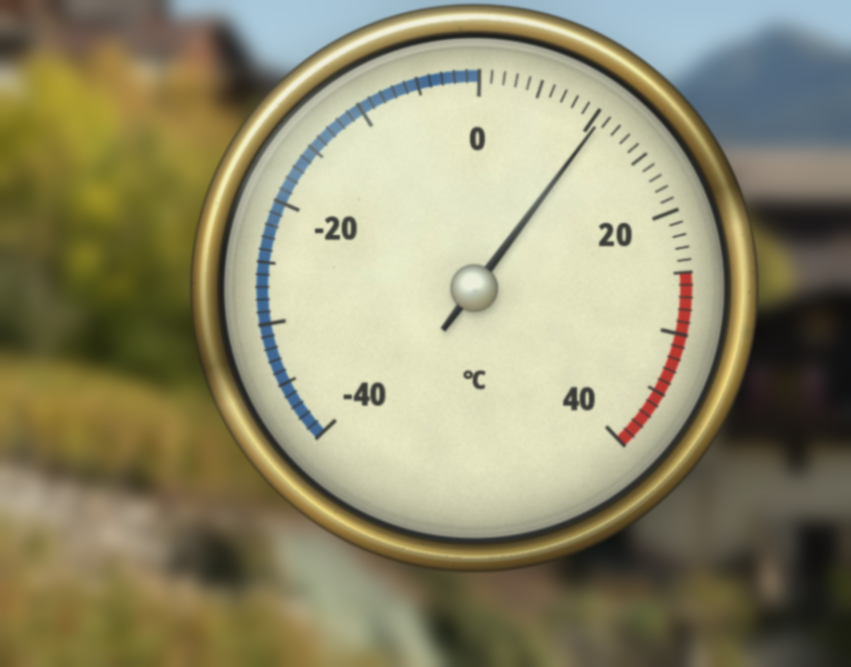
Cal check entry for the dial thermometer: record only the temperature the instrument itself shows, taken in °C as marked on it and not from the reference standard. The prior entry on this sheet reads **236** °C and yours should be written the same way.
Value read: **10.5** °C
